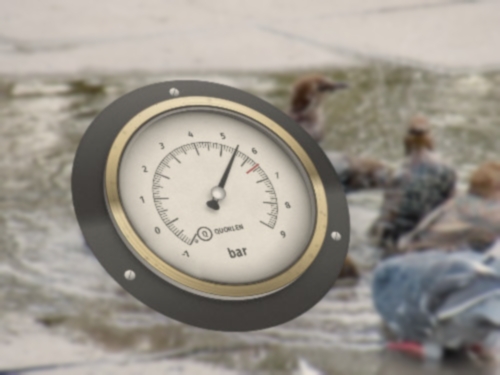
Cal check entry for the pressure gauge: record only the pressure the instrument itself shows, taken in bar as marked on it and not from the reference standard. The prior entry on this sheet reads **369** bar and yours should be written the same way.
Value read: **5.5** bar
